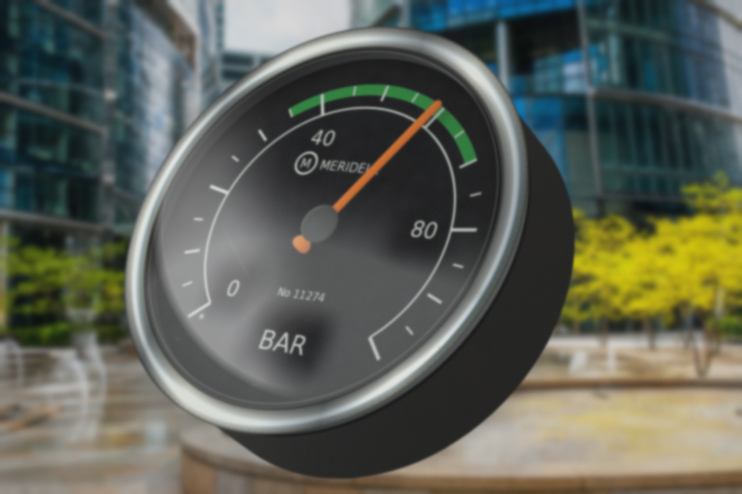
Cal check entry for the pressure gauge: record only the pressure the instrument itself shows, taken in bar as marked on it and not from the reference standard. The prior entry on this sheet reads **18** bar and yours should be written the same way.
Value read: **60** bar
